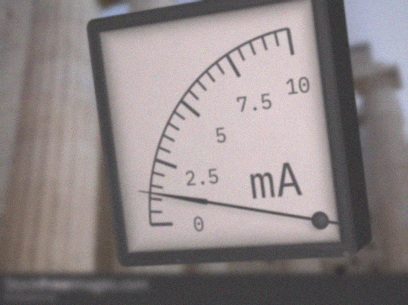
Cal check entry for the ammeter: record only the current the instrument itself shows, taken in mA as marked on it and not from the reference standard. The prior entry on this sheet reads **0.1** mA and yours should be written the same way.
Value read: **1.25** mA
